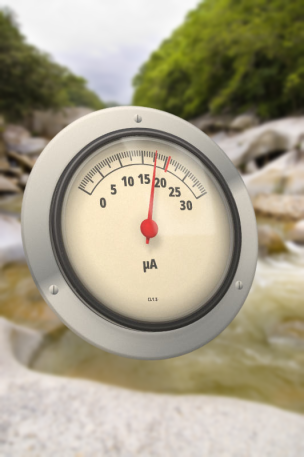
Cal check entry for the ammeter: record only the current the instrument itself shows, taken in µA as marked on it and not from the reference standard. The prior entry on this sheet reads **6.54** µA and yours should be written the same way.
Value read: **17.5** µA
